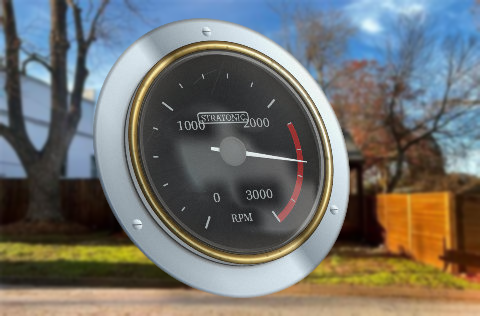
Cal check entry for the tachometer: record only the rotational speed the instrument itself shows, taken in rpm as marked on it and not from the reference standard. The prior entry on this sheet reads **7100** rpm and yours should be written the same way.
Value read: **2500** rpm
